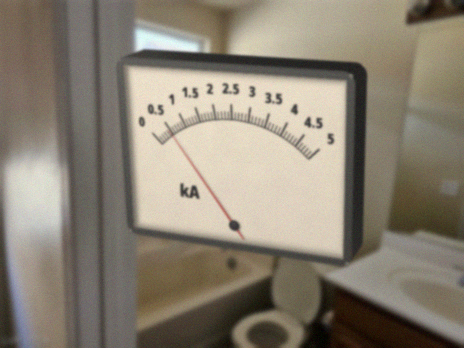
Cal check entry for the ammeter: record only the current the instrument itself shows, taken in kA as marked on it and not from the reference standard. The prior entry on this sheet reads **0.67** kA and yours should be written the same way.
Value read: **0.5** kA
